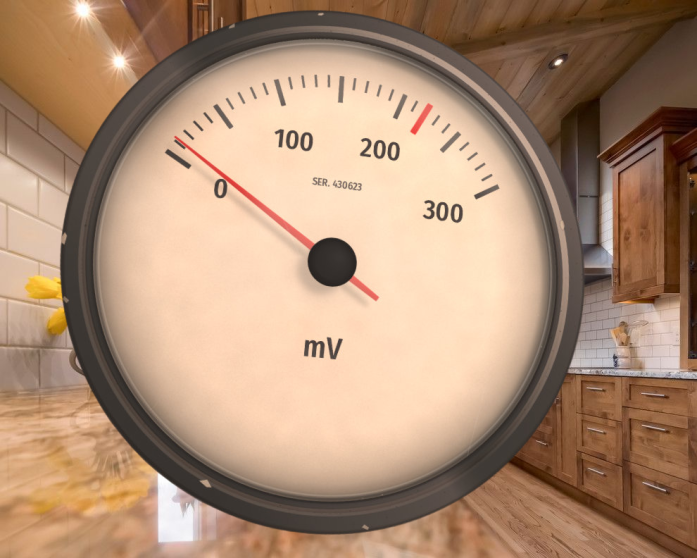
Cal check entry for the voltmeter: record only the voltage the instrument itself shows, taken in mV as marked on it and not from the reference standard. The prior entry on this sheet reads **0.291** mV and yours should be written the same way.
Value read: **10** mV
